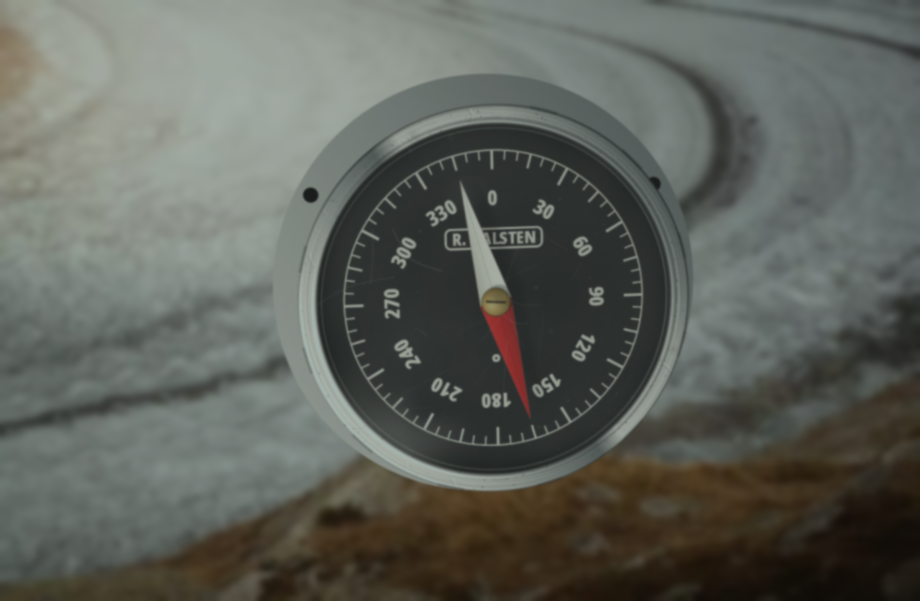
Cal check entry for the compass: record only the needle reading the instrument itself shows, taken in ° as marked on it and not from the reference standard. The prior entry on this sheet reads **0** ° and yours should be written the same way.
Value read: **165** °
